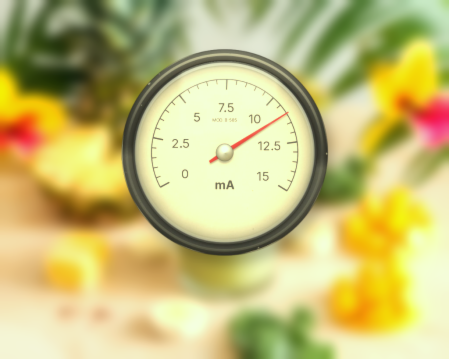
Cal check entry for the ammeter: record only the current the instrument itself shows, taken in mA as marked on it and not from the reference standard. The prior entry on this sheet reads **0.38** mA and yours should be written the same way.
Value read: **11** mA
